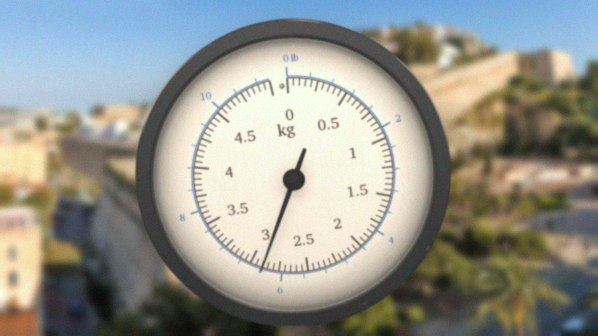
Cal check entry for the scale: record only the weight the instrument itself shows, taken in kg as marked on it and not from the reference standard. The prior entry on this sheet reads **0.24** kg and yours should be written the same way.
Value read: **2.9** kg
